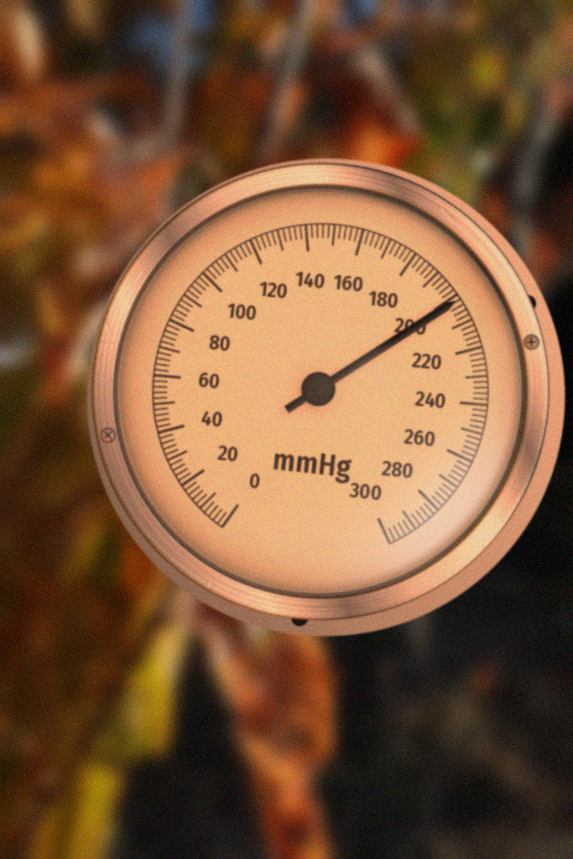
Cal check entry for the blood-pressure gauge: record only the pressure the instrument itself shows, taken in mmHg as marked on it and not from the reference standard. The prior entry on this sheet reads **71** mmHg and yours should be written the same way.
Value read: **202** mmHg
